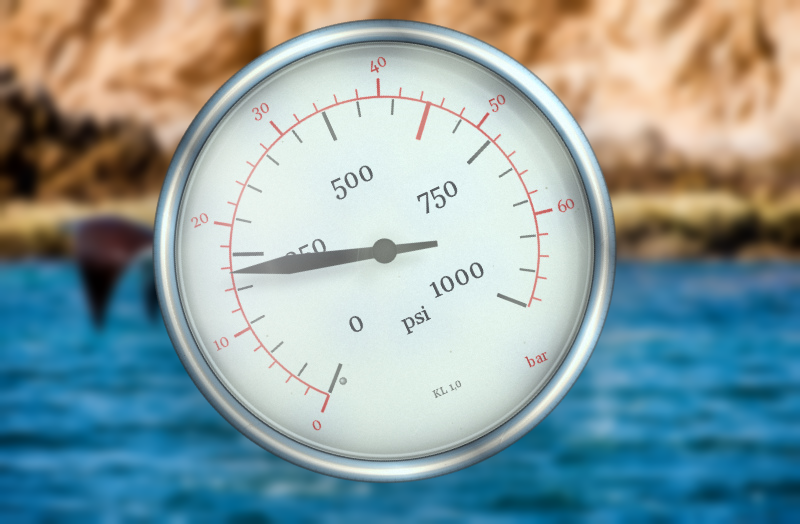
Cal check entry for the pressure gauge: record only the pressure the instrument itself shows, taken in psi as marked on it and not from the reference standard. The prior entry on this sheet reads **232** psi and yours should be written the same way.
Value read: **225** psi
